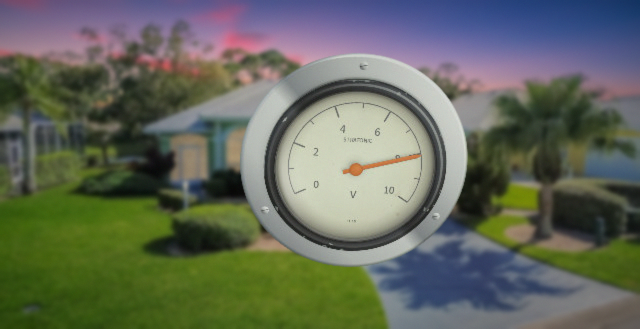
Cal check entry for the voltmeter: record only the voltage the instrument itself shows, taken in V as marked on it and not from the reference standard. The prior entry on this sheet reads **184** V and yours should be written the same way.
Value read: **8** V
